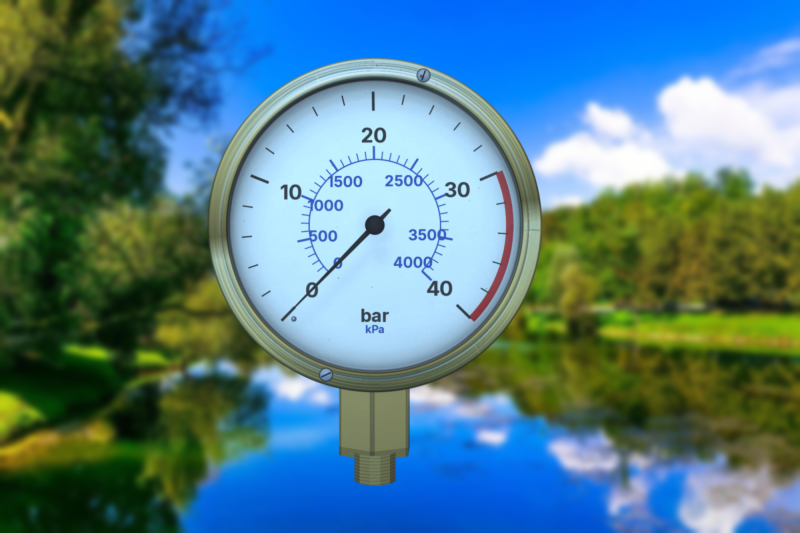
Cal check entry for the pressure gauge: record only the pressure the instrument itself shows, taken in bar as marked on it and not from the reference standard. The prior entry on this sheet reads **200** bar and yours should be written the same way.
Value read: **0** bar
